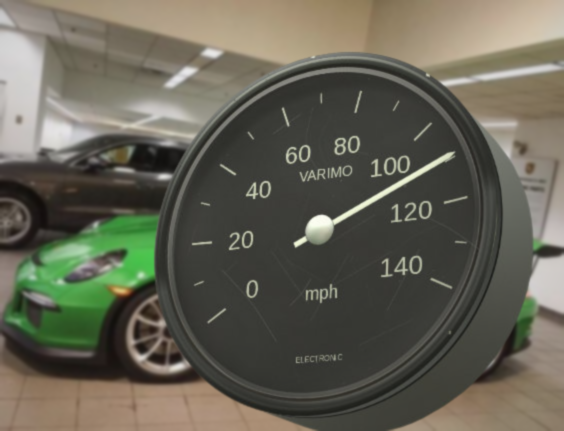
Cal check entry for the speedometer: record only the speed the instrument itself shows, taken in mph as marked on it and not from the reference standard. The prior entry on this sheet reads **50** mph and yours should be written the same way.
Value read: **110** mph
